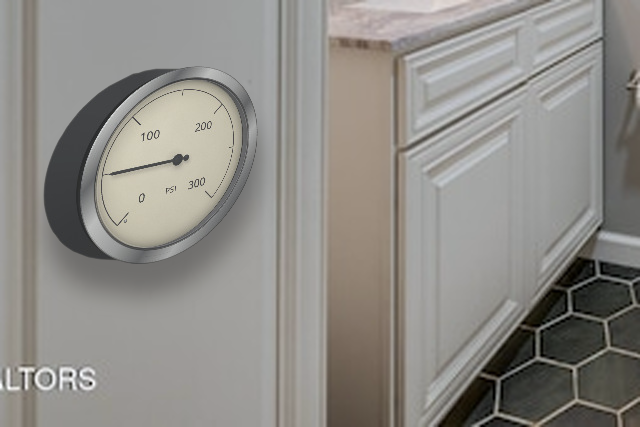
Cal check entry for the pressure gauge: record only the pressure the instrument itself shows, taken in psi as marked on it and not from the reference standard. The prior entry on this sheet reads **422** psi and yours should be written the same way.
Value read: **50** psi
